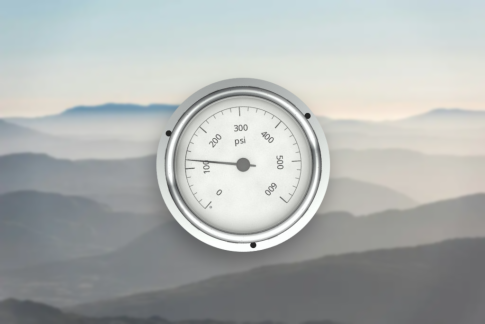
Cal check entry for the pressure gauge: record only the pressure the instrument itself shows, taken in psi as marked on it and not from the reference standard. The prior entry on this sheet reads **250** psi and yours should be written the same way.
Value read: **120** psi
